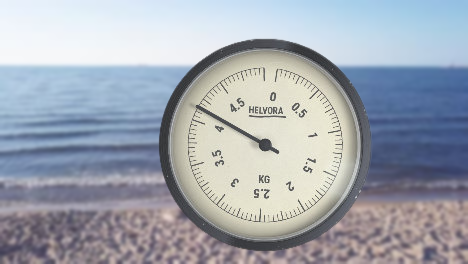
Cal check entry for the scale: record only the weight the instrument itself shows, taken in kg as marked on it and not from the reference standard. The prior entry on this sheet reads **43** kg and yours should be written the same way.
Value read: **4.15** kg
